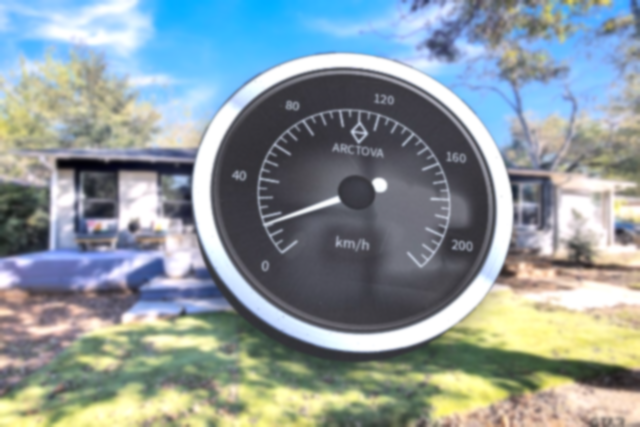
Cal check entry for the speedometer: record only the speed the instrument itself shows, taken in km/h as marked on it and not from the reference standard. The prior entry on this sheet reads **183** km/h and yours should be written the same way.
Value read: **15** km/h
